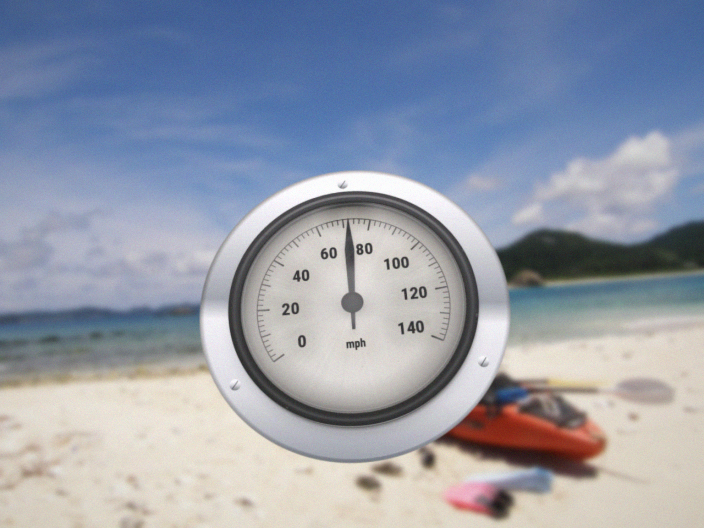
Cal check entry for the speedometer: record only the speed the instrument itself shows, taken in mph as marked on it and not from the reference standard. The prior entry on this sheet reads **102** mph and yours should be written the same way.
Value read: **72** mph
